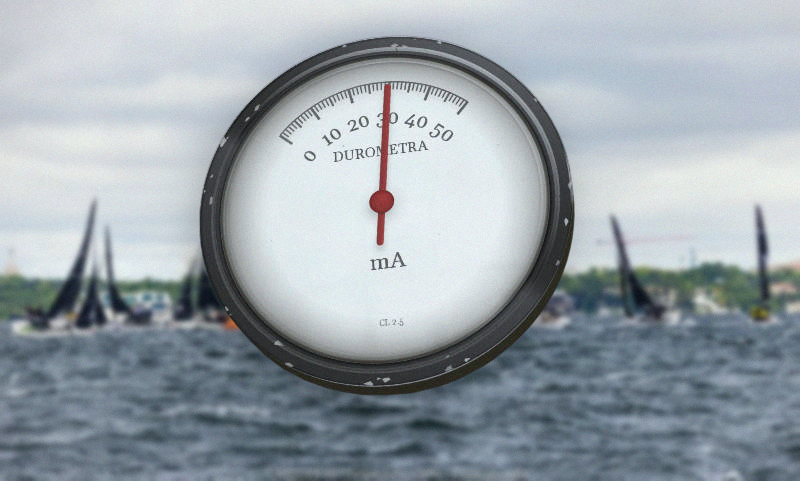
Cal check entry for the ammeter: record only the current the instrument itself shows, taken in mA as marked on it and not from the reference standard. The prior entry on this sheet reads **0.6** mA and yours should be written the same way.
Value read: **30** mA
